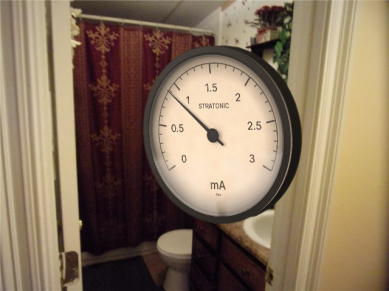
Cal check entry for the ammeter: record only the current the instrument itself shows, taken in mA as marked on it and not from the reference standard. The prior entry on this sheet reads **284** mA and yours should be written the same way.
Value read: **0.9** mA
